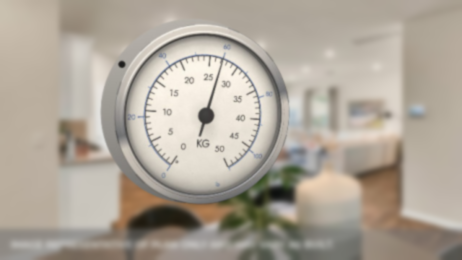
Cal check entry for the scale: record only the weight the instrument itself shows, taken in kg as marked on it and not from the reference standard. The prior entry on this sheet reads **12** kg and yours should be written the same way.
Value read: **27** kg
